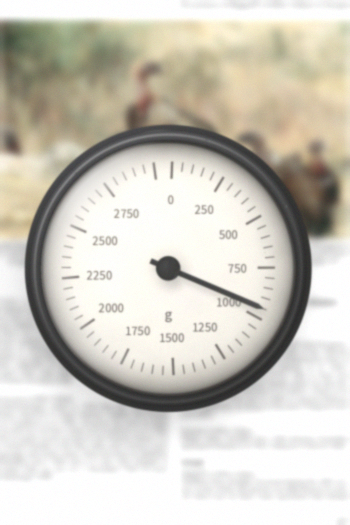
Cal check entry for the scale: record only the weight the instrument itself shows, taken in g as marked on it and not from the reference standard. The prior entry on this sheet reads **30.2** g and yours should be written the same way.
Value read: **950** g
